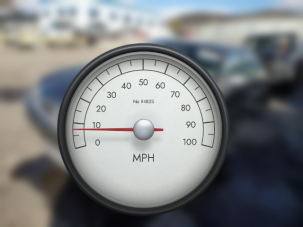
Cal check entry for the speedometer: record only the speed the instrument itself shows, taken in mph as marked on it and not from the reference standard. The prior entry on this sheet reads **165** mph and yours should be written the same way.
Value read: **7.5** mph
